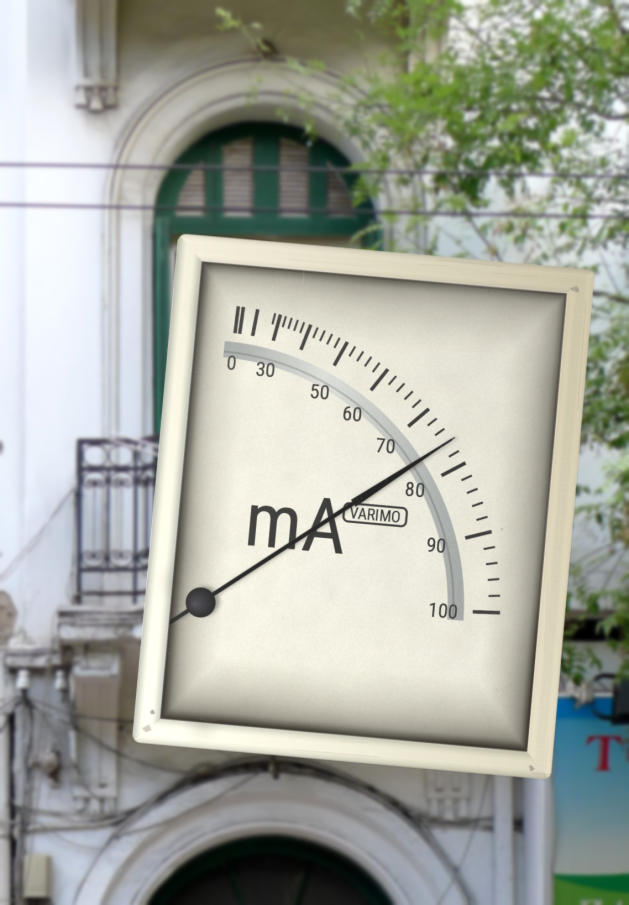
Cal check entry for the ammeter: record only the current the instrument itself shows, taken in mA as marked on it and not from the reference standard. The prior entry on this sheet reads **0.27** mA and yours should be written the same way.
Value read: **76** mA
